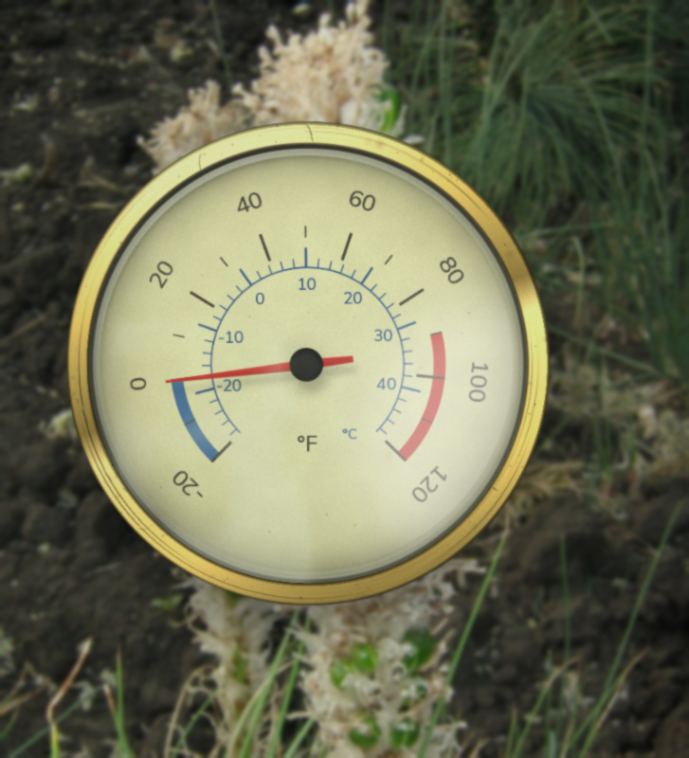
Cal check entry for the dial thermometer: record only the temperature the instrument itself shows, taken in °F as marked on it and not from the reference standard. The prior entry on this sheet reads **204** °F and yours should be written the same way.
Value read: **0** °F
